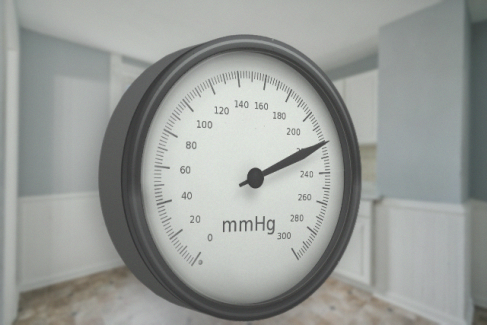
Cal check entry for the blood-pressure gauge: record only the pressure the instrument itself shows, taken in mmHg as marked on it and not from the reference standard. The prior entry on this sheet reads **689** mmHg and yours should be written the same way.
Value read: **220** mmHg
